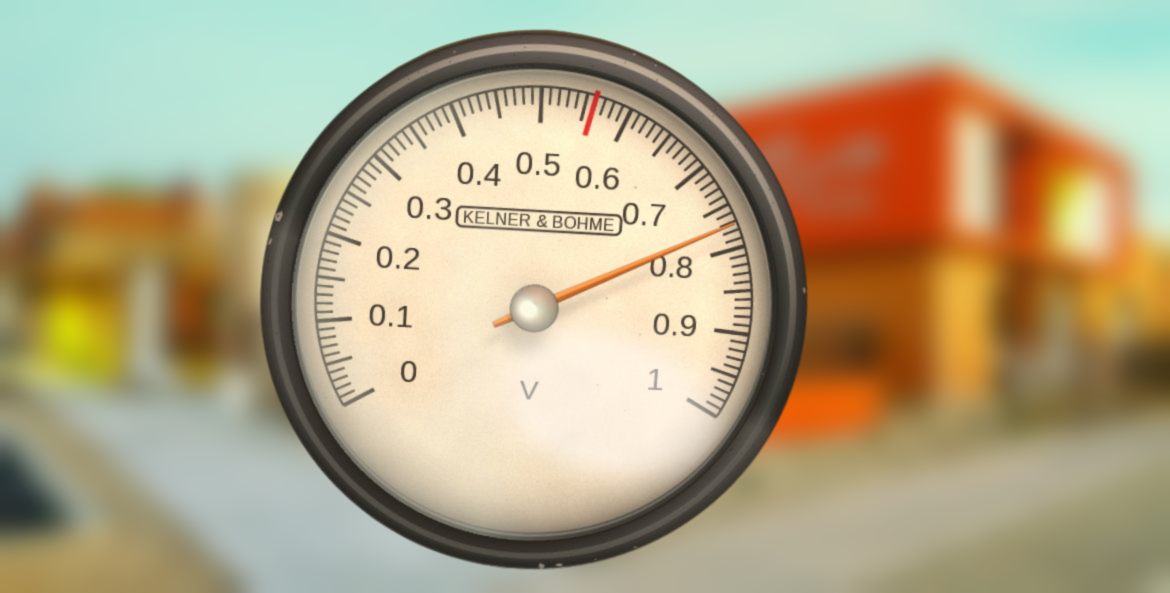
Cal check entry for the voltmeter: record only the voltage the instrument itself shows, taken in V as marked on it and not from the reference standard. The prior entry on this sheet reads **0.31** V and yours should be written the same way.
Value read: **0.77** V
